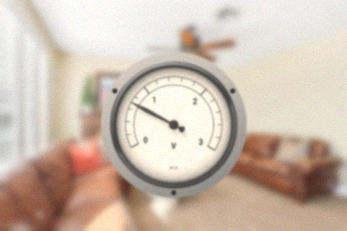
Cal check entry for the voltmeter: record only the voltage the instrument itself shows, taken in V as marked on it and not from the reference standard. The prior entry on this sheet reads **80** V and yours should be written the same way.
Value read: **0.7** V
